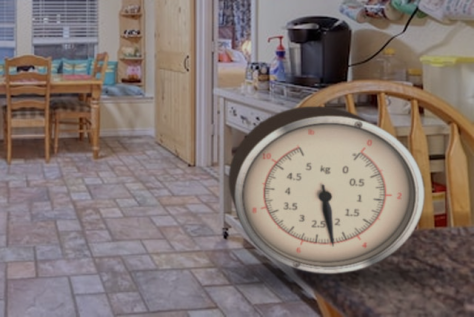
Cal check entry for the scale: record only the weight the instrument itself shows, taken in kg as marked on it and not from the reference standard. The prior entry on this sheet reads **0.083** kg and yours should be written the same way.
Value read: **2.25** kg
